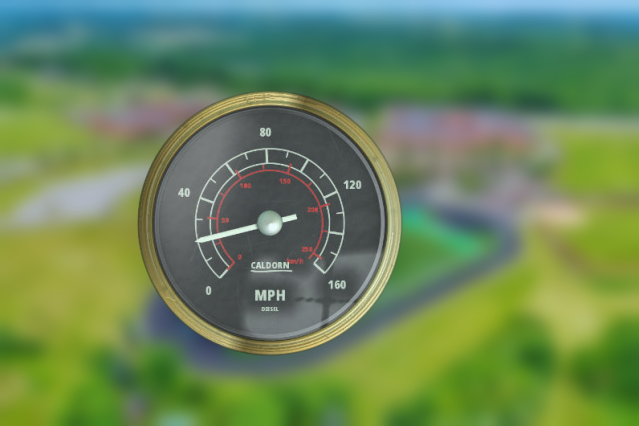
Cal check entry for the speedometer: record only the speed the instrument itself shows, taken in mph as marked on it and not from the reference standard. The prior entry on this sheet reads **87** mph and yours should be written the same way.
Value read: **20** mph
